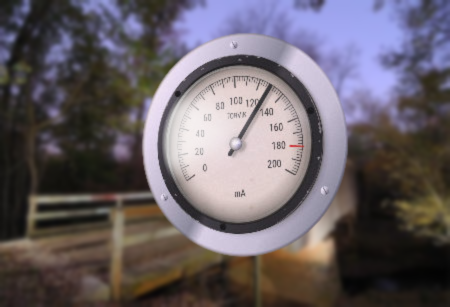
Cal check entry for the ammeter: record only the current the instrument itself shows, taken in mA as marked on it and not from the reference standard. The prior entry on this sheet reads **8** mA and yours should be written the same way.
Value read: **130** mA
